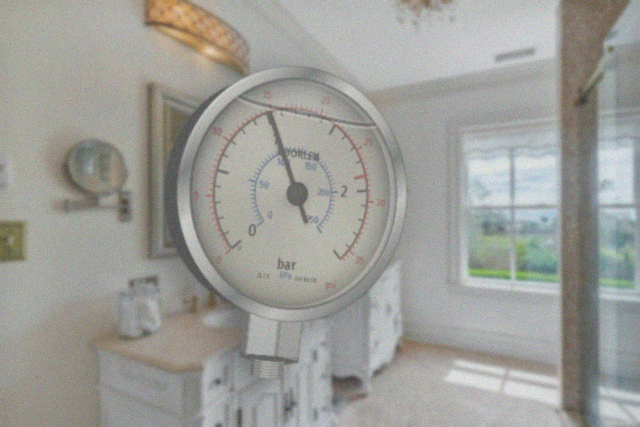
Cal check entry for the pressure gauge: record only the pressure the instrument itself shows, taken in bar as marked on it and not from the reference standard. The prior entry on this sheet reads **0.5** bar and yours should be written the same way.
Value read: **1** bar
